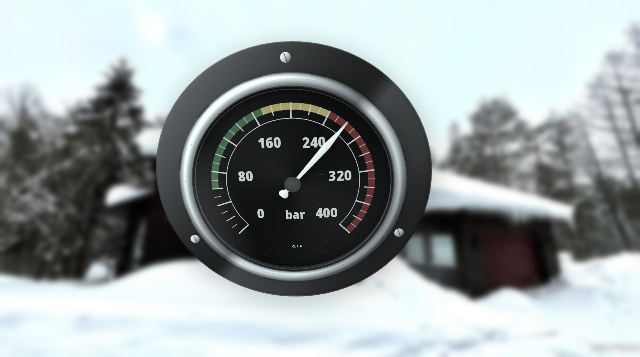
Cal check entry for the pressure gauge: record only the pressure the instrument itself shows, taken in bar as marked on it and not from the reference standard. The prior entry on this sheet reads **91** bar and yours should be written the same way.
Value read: **260** bar
